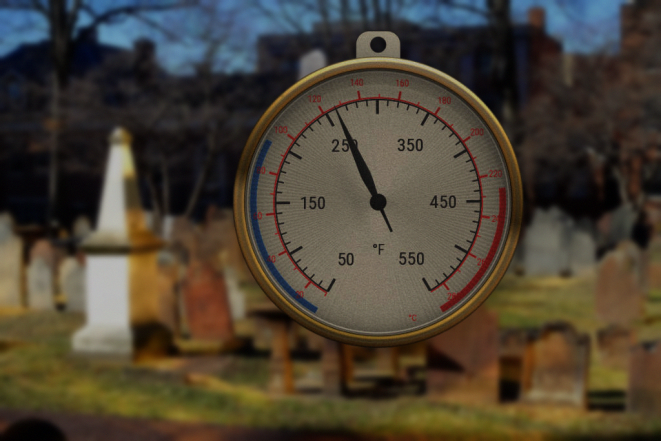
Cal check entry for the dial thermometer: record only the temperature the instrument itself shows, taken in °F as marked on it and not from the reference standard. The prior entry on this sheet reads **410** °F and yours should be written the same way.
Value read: **260** °F
